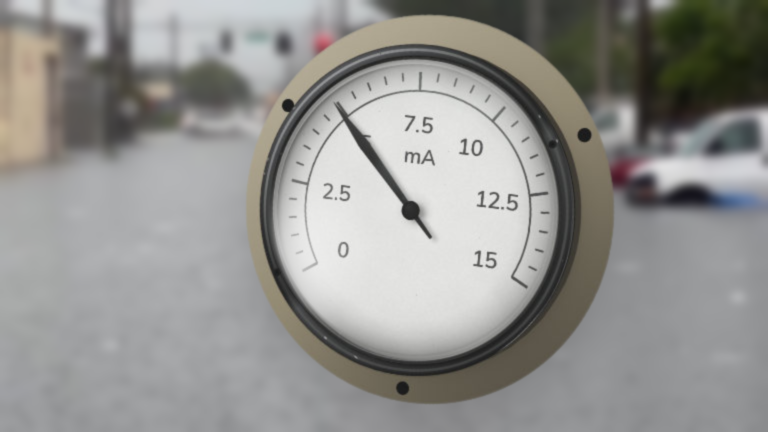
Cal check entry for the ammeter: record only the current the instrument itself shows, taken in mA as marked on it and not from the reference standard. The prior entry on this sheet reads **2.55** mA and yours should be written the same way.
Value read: **5** mA
